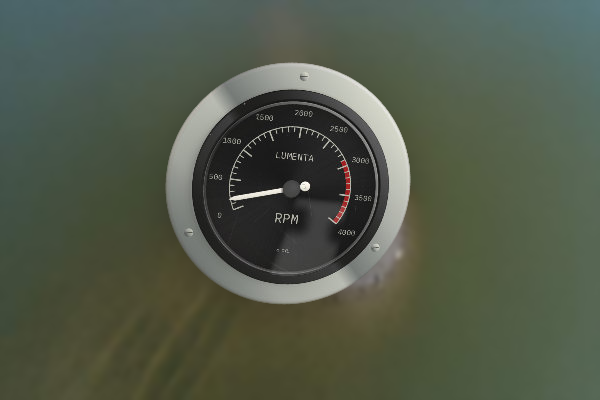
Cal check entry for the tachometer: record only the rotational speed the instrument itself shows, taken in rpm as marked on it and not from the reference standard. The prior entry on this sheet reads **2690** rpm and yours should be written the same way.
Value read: **200** rpm
